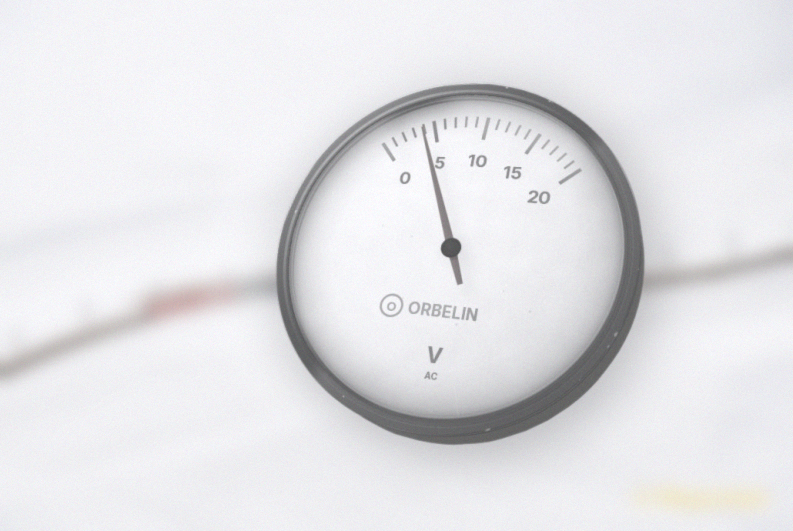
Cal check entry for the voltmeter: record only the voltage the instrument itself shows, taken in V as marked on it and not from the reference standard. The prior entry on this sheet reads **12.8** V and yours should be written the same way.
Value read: **4** V
